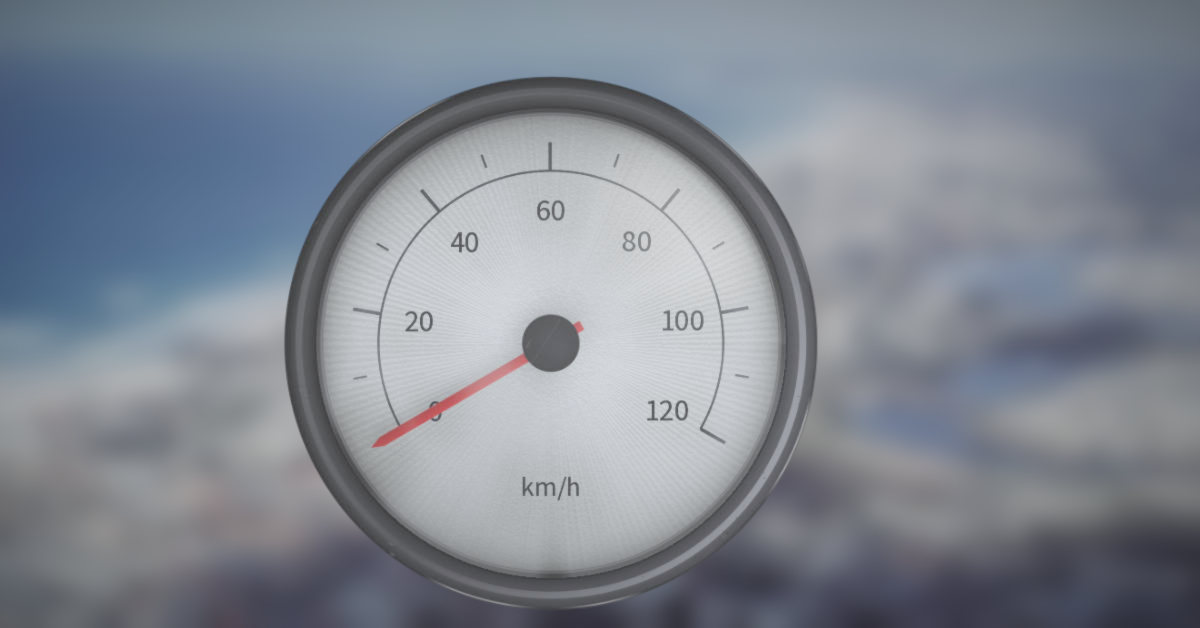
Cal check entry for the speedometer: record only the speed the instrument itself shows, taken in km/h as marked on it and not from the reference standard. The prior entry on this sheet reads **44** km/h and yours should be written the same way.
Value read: **0** km/h
